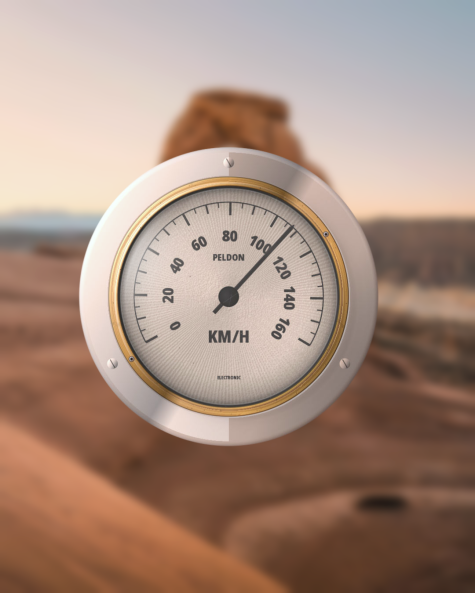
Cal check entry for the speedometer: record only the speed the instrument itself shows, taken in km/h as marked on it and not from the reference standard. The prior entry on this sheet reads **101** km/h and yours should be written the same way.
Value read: **107.5** km/h
